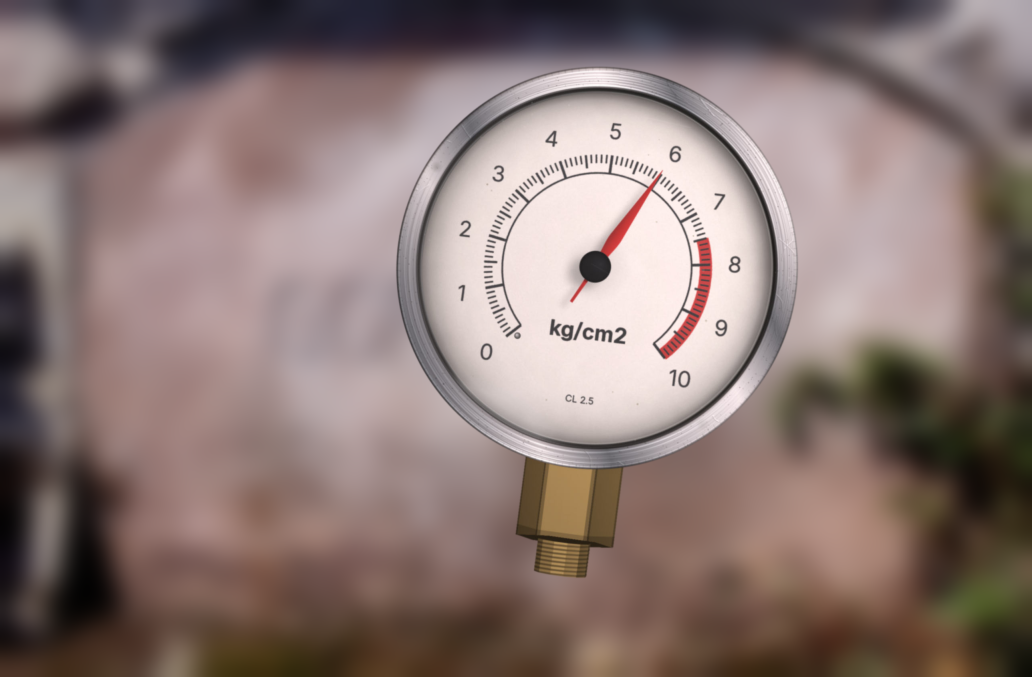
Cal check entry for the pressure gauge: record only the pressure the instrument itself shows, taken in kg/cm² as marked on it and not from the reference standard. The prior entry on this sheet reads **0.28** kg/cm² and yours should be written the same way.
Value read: **6** kg/cm²
